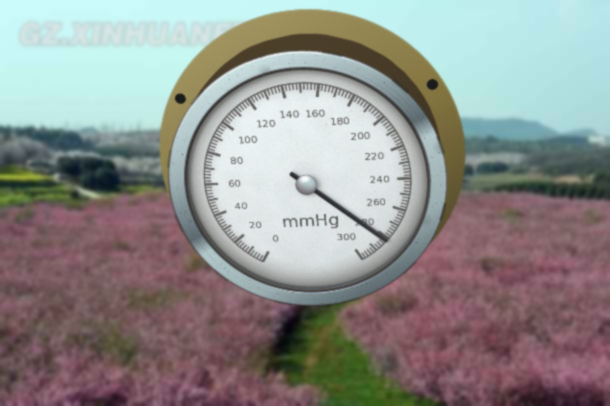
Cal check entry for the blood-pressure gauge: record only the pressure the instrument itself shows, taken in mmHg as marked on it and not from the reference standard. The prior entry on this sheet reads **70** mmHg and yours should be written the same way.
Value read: **280** mmHg
